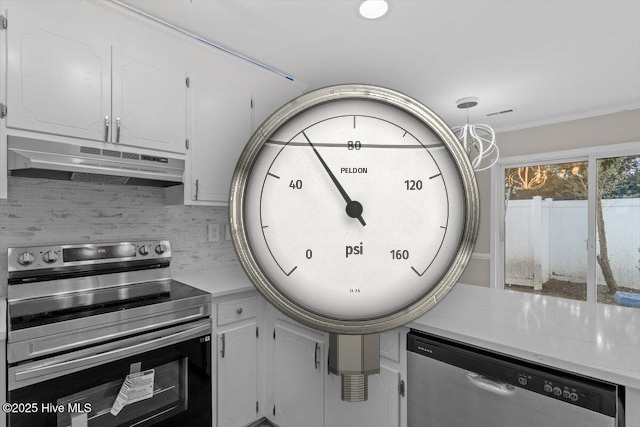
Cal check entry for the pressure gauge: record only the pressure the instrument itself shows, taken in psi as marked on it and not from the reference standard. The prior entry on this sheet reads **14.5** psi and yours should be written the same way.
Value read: **60** psi
